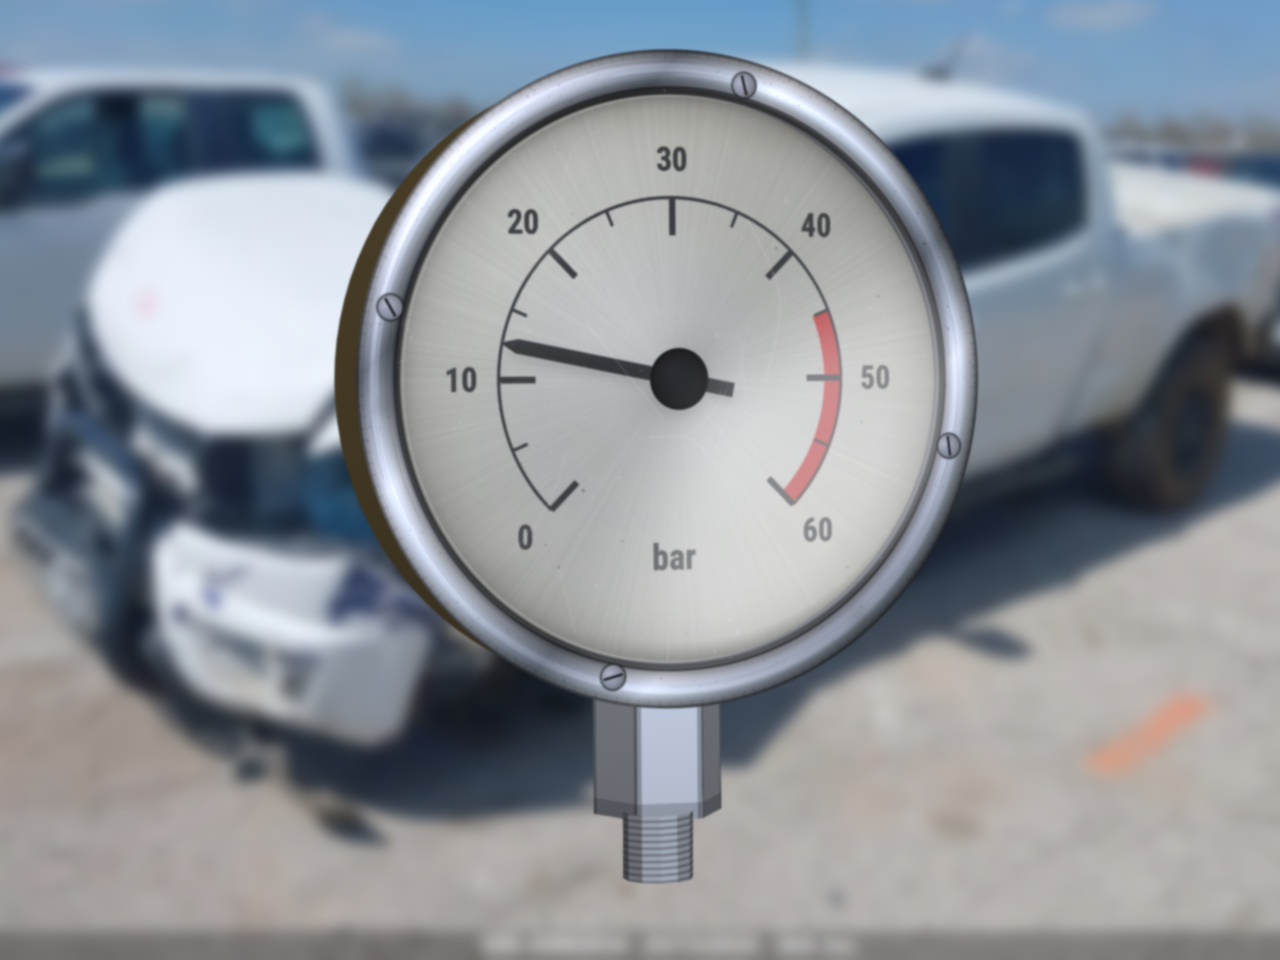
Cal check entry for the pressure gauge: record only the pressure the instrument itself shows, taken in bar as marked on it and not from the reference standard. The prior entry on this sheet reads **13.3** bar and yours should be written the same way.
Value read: **12.5** bar
